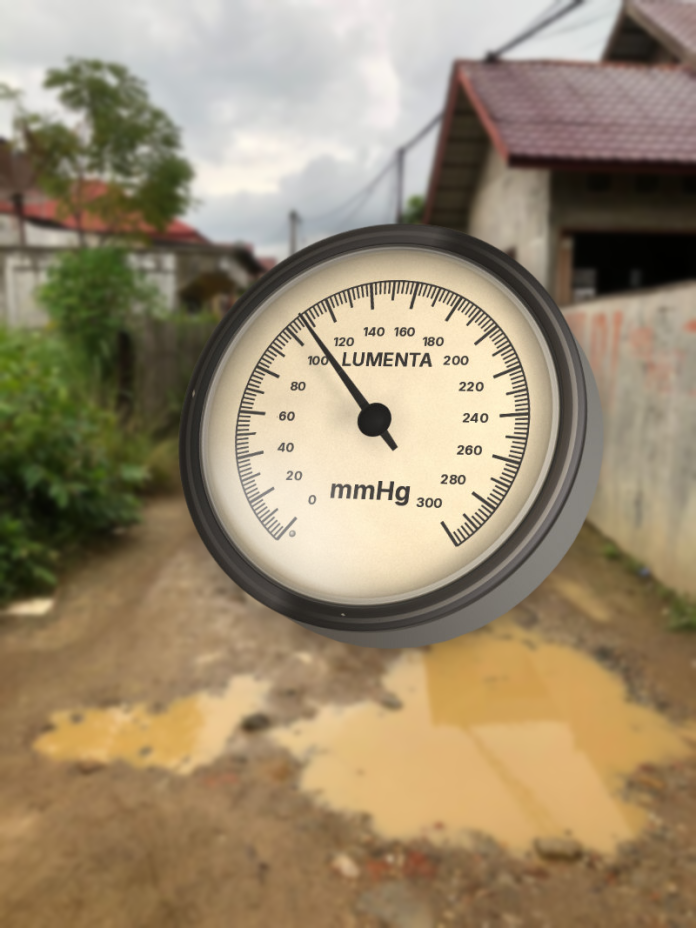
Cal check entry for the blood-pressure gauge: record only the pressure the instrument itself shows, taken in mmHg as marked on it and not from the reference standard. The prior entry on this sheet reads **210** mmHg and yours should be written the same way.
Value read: **108** mmHg
